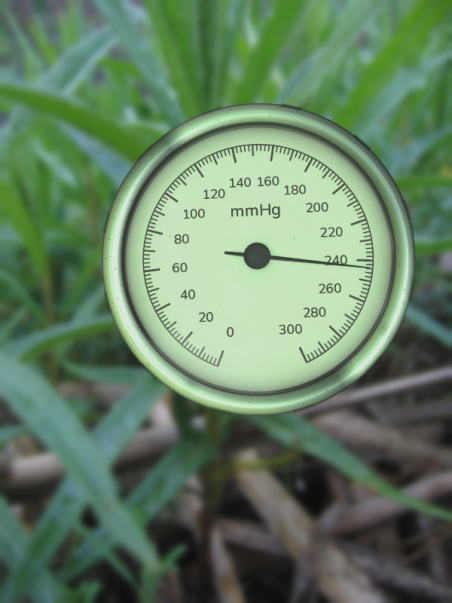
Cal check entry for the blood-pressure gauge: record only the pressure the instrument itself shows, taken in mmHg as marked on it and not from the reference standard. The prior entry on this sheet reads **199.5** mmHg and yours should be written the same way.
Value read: **244** mmHg
